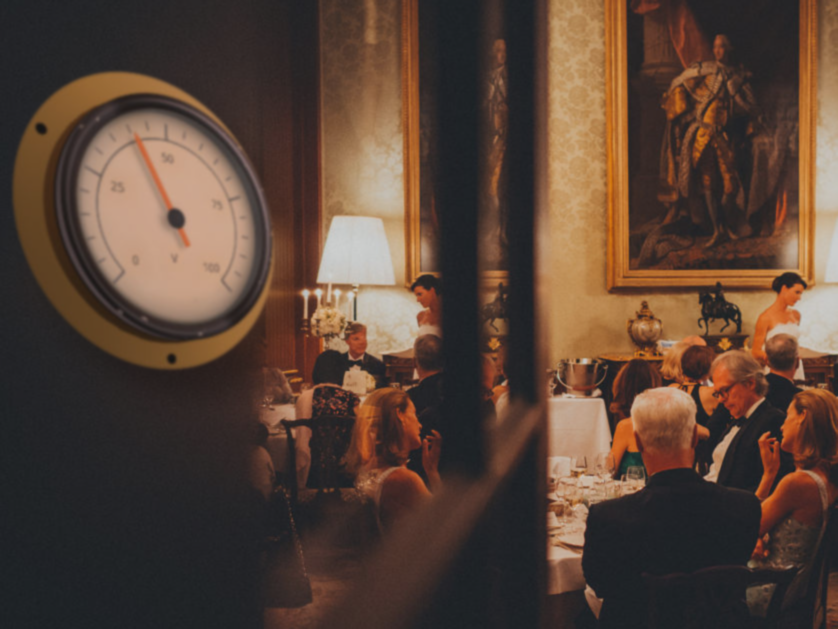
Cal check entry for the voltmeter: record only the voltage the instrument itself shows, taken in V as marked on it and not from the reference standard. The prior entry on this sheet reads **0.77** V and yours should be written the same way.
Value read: **40** V
